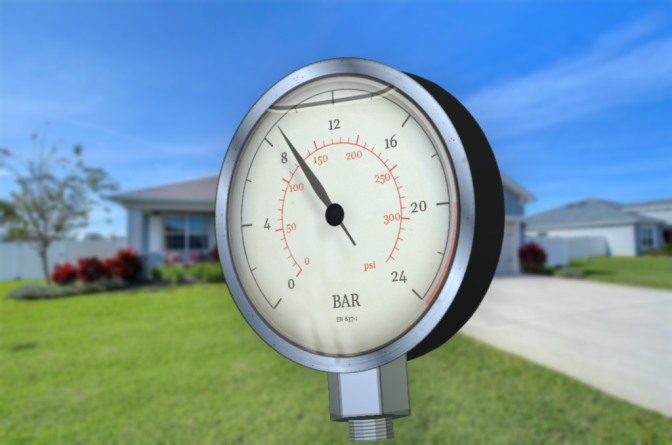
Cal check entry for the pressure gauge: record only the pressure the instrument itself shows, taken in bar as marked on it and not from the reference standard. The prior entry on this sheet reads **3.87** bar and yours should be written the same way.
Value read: **9** bar
